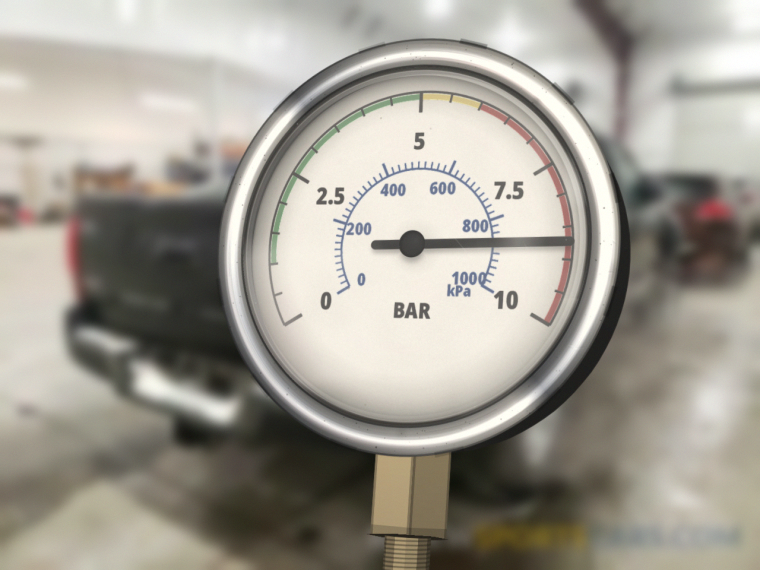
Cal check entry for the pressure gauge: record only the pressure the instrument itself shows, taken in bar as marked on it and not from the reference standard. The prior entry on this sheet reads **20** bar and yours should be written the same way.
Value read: **8.75** bar
